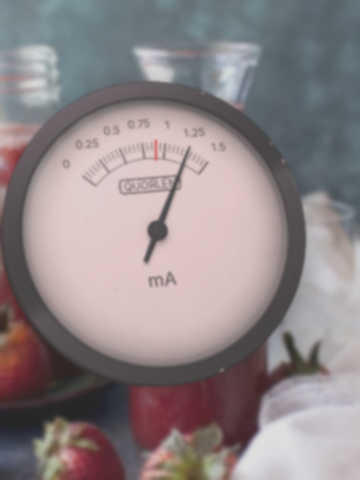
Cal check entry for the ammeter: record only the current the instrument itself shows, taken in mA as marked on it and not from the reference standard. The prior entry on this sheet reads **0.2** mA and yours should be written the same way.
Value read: **1.25** mA
